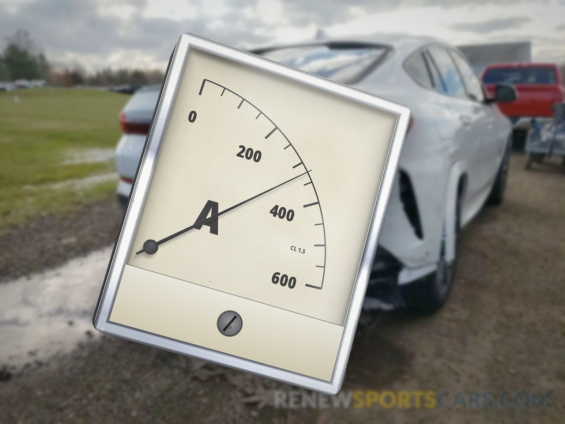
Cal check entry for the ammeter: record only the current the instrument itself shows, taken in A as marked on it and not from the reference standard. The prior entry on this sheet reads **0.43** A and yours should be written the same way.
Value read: **325** A
